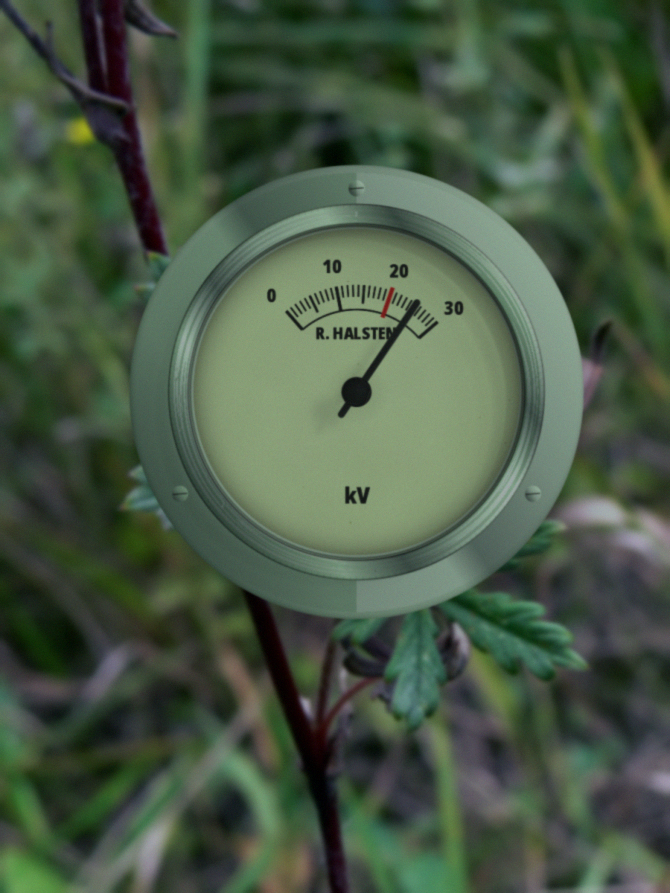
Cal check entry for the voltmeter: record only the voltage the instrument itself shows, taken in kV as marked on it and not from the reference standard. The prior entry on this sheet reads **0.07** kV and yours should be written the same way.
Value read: **25** kV
